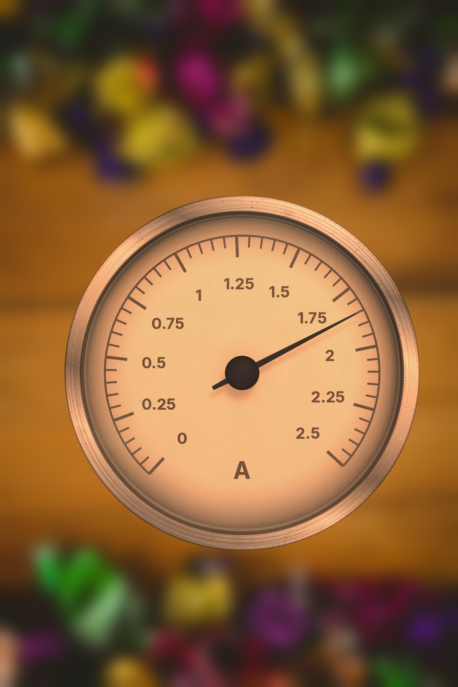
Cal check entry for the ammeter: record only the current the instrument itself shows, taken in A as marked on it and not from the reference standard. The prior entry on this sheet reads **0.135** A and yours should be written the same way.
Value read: **1.85** A
